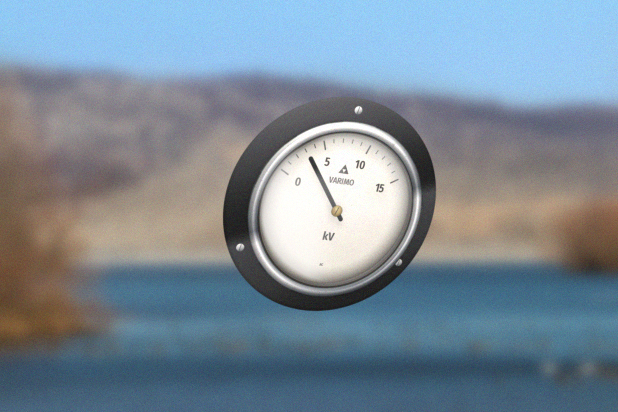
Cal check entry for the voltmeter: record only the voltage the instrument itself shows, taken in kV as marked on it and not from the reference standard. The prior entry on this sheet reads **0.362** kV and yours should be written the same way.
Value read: **3** kV
